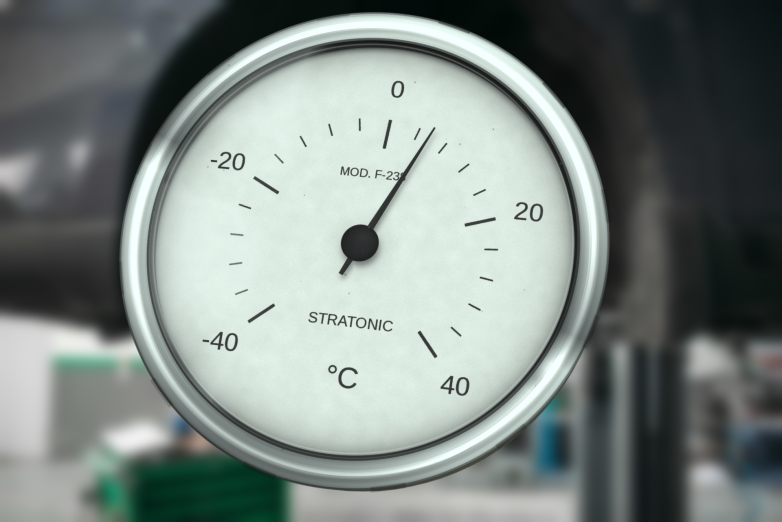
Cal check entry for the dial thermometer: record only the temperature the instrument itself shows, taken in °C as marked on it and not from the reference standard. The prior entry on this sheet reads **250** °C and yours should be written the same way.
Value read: **6** °C
